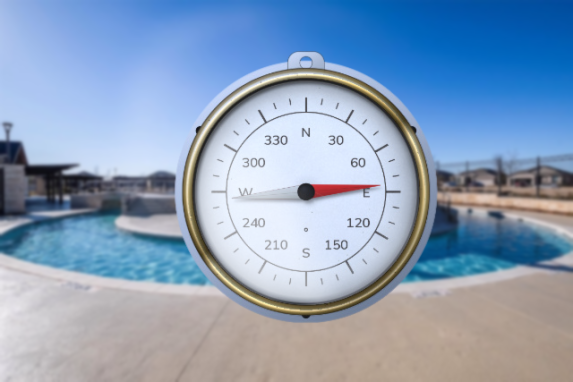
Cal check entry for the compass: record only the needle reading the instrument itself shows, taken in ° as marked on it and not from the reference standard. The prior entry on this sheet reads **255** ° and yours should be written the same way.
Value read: **85** °
